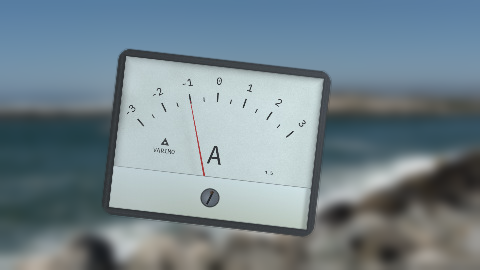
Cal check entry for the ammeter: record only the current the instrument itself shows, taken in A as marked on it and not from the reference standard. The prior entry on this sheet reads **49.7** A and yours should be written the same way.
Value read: **-1** A
